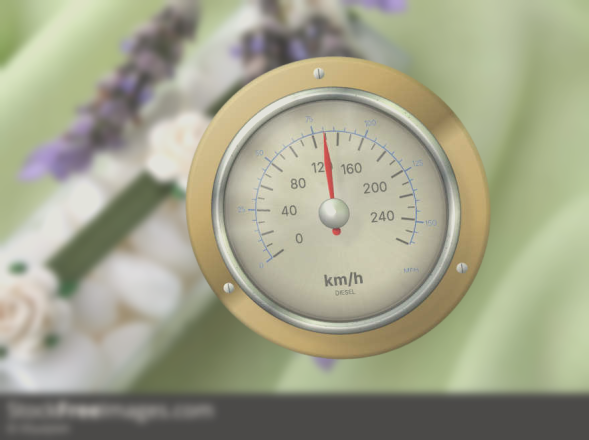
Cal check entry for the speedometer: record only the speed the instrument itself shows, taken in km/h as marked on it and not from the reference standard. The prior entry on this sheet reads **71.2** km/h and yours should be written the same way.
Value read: **130** km/h
